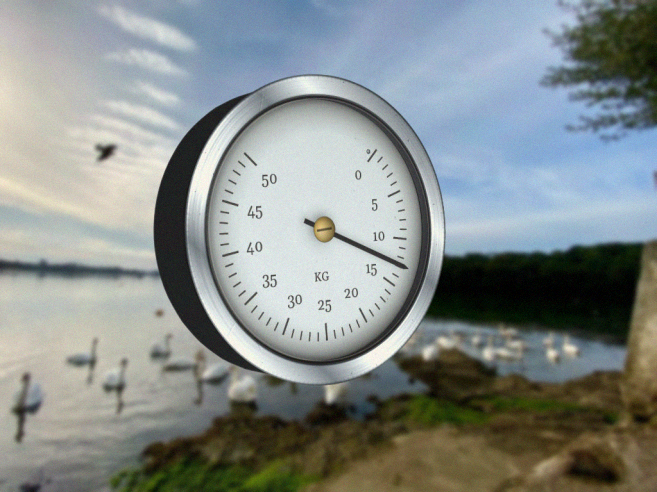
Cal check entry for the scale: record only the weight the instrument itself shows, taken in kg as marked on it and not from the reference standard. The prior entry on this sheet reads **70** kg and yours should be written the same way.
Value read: **13** kg
